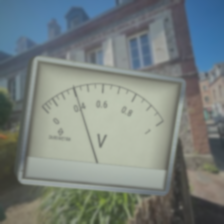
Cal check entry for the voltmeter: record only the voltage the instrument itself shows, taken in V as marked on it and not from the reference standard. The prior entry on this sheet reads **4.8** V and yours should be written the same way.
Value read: **0.4** V
